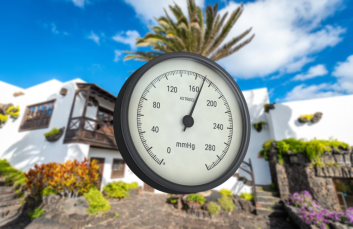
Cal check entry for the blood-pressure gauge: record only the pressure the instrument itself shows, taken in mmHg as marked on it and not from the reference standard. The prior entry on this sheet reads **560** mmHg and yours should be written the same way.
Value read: **170** mmHg
